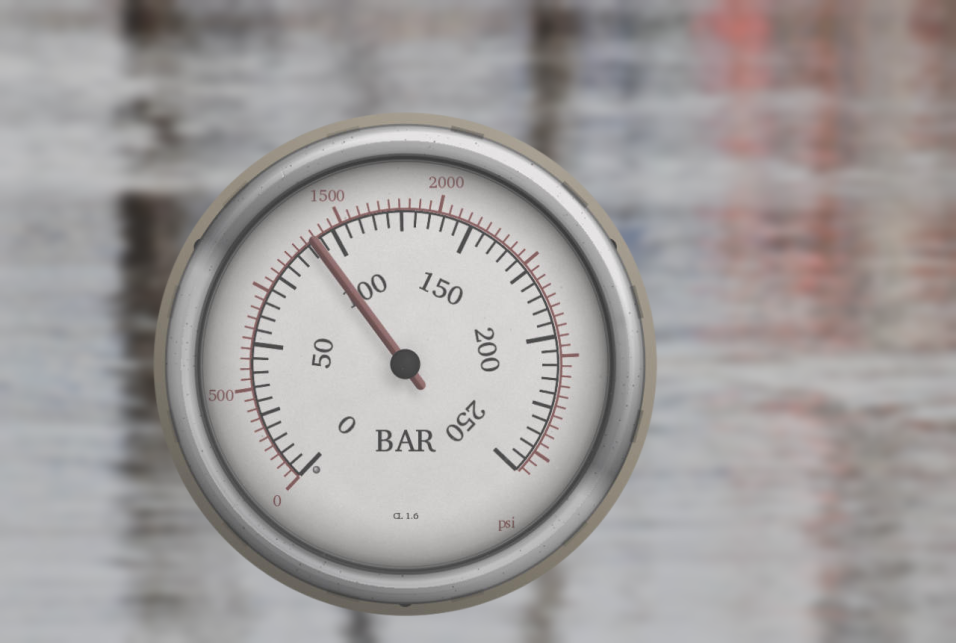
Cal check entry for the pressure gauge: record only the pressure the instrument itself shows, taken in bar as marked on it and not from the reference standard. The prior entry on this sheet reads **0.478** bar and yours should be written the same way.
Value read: **92.5** bar
